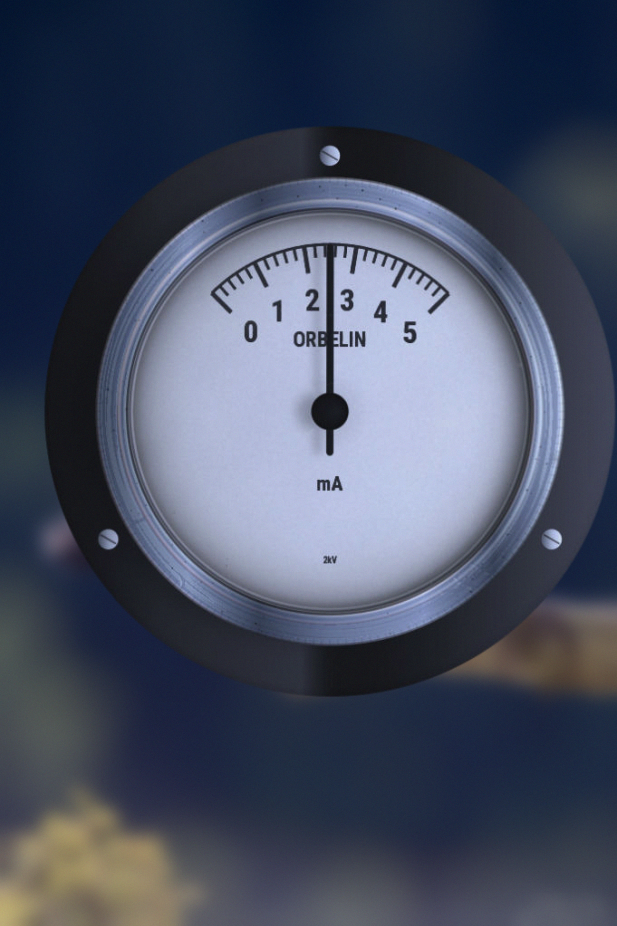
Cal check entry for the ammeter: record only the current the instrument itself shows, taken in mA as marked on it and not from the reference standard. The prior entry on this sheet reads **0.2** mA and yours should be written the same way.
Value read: **2.5** mA
